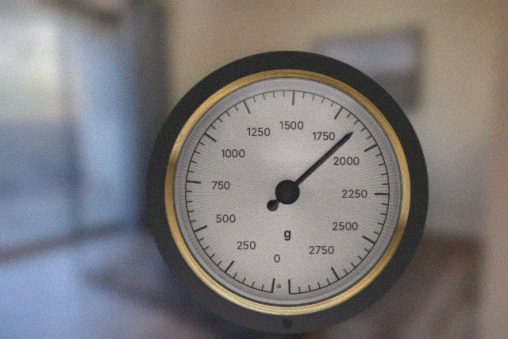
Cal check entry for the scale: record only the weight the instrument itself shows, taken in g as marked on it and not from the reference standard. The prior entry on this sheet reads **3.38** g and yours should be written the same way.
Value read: **1875** g
